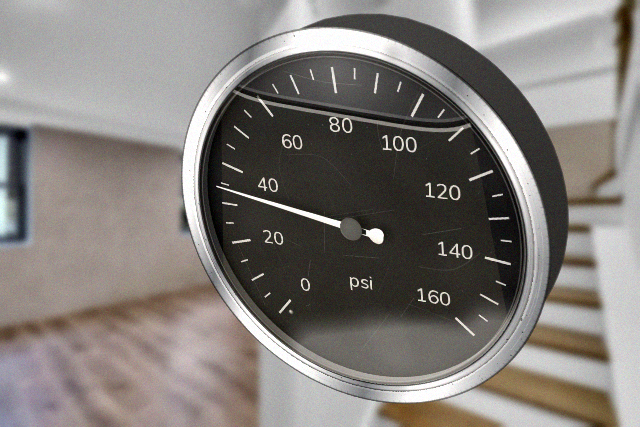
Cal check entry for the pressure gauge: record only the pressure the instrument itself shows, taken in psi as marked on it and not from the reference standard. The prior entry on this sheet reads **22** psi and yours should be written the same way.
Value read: **35** psi
